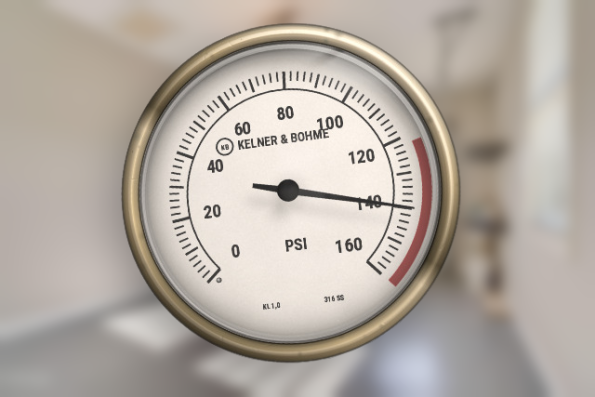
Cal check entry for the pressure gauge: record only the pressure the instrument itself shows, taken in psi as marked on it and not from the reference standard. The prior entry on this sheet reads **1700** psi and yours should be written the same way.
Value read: **140** psi
